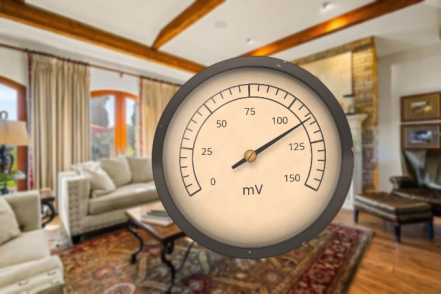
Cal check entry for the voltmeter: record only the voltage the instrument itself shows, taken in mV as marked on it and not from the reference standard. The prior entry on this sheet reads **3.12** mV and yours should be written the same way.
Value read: **112.5** mV
